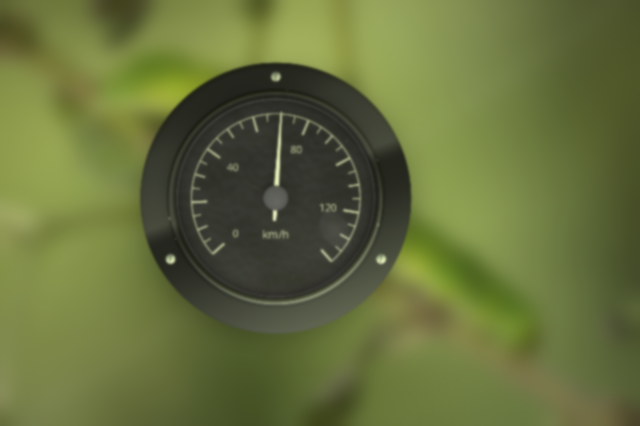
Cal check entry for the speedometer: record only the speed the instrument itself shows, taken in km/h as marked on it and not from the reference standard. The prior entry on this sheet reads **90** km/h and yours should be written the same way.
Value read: **70** km/h
